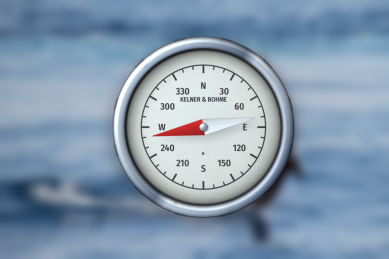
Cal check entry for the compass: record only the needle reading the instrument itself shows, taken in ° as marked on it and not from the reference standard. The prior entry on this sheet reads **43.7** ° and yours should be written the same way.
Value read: **260** °
